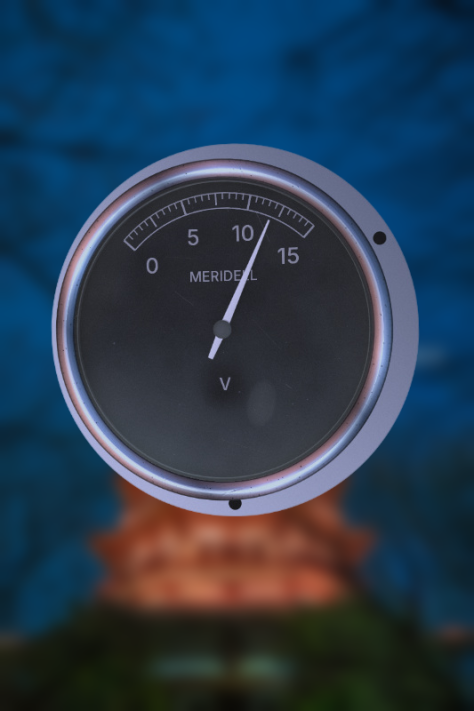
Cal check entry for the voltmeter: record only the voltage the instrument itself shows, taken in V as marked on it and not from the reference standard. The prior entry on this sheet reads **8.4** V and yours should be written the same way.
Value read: **12** V
